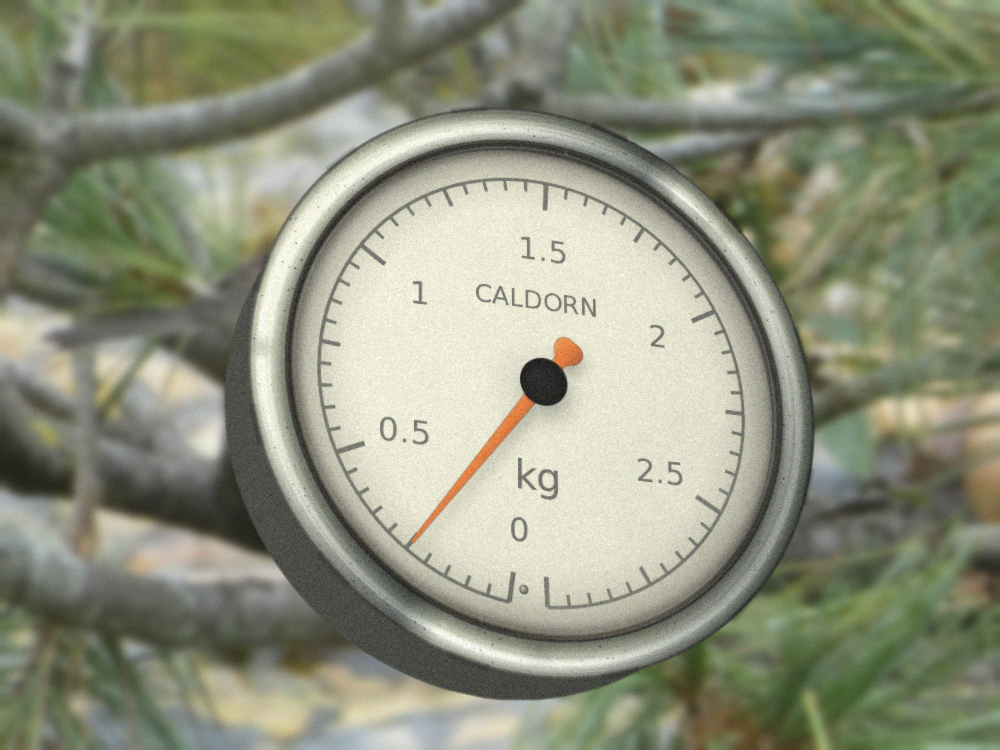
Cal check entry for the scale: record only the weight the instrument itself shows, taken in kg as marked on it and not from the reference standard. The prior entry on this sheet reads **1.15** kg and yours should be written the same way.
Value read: **0.25** kg
